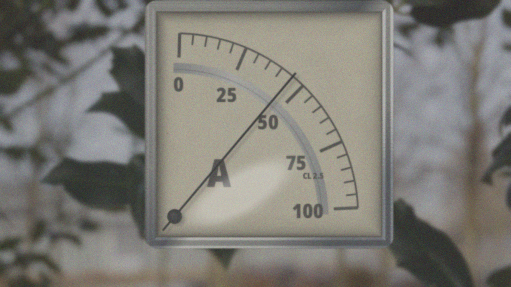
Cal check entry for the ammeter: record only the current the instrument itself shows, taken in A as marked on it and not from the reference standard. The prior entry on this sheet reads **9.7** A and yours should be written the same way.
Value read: **45** A
